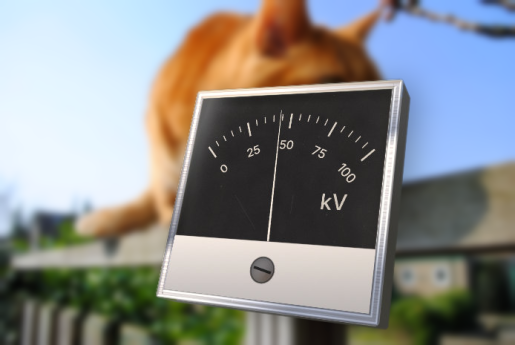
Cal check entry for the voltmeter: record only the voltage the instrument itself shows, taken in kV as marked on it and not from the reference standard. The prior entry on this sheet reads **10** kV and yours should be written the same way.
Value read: **45** kV
